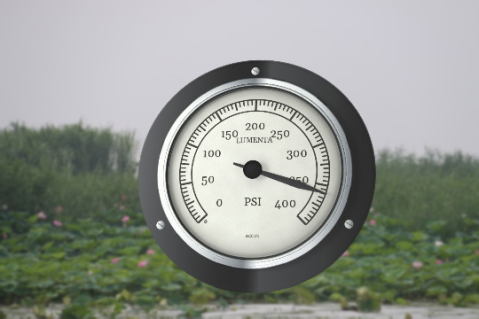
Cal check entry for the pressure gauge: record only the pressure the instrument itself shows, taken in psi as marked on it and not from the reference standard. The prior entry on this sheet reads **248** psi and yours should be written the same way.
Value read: **360** psi
